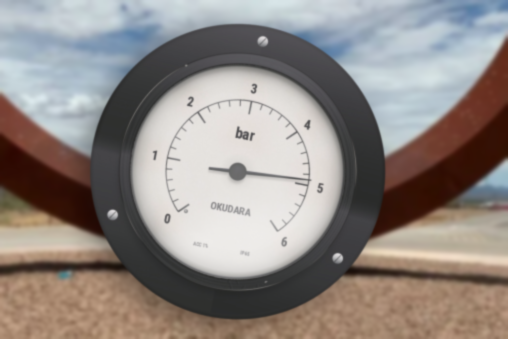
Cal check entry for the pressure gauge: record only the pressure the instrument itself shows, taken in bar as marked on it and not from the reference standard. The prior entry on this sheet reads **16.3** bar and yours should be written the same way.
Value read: **4.9** bar
